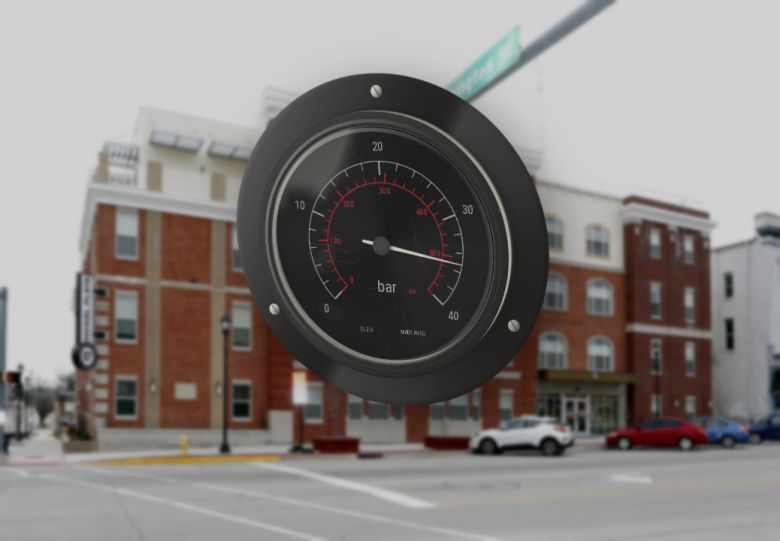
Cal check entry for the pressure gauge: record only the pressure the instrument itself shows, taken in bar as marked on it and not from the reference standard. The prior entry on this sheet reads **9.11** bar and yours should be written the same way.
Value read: **35** bar
